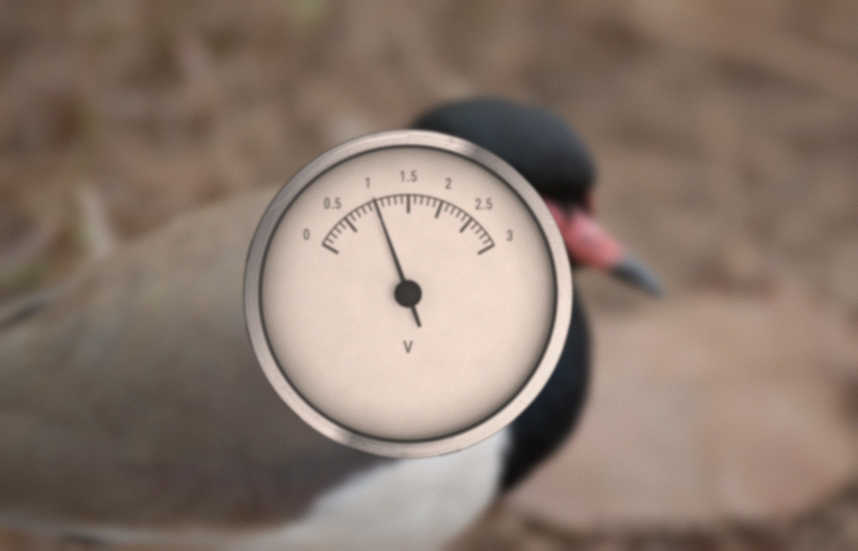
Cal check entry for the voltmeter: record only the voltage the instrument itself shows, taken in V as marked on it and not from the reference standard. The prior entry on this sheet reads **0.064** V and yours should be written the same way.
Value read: **1** V
